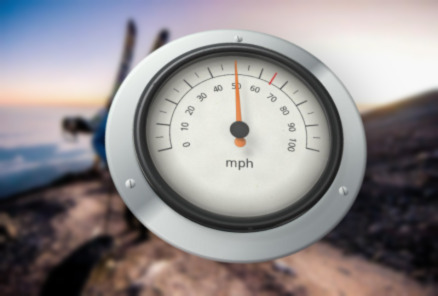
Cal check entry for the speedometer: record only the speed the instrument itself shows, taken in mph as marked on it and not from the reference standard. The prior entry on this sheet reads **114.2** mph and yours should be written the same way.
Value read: **50** mph
